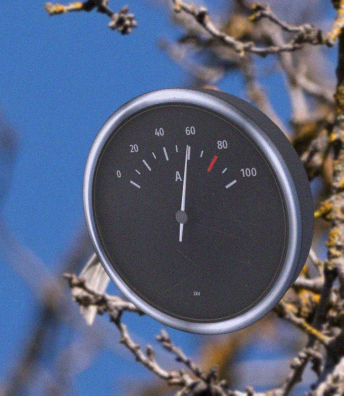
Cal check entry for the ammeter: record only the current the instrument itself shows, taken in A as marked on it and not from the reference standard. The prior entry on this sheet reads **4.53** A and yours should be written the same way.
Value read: **60** A
